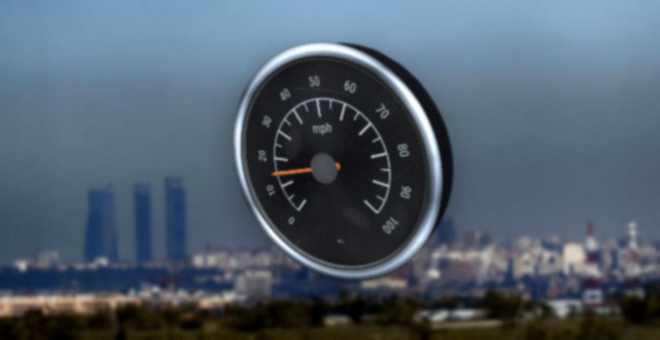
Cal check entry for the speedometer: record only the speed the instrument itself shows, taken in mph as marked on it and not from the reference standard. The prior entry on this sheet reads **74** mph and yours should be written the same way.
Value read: **15** mph
